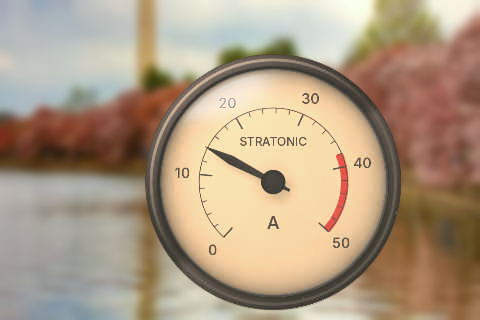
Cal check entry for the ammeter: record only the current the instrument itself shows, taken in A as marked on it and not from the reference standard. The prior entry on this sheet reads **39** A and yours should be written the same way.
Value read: **14** A
